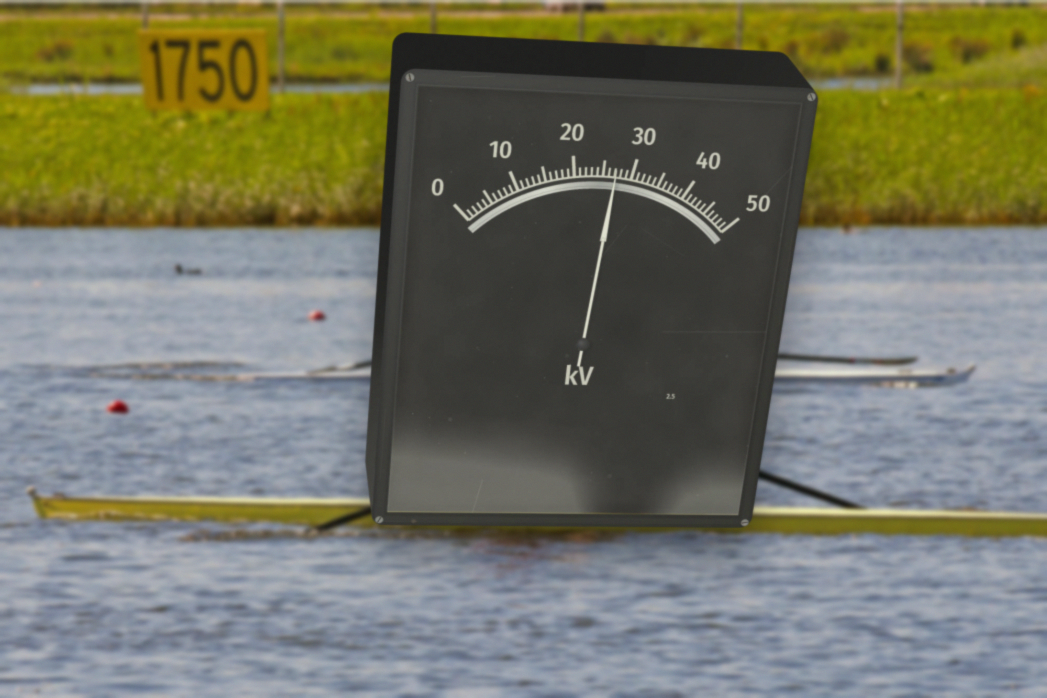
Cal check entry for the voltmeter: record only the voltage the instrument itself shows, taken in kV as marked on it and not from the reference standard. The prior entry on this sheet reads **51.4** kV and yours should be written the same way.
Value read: **27** kV
